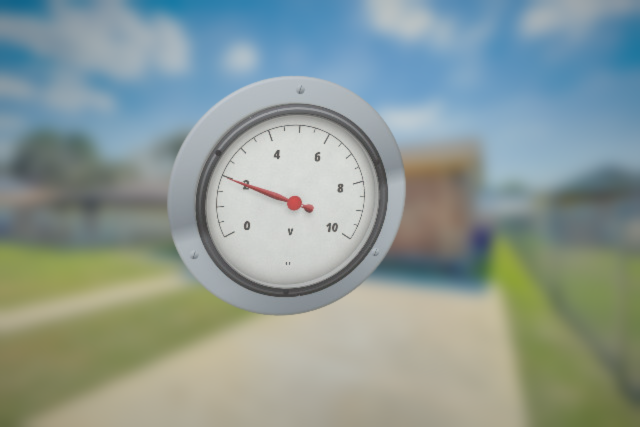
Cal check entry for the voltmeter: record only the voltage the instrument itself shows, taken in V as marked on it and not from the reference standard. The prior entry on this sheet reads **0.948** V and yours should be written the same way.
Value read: **2** V
